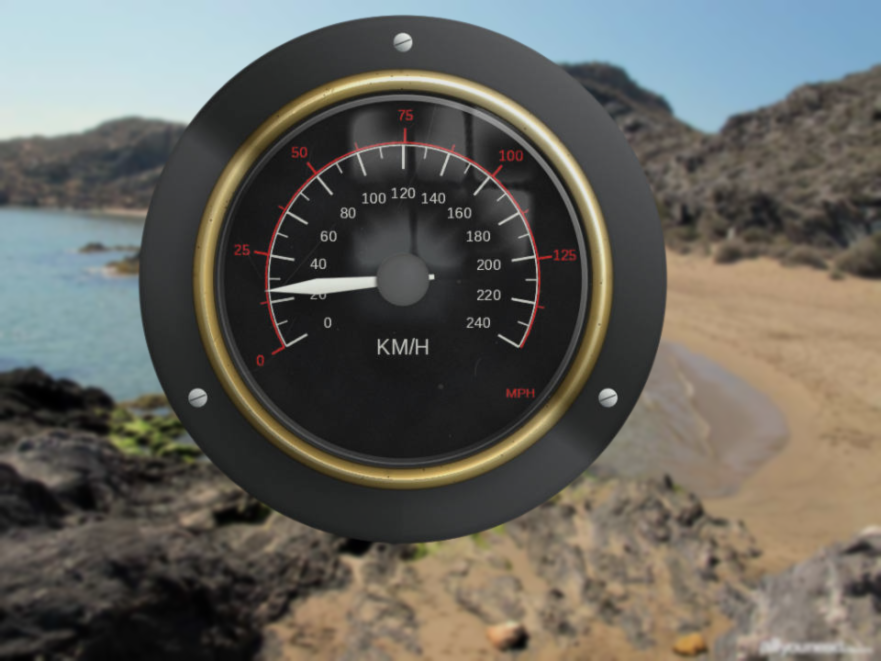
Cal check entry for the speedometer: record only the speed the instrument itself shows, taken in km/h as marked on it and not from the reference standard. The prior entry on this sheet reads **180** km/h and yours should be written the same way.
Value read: **25** km/h
